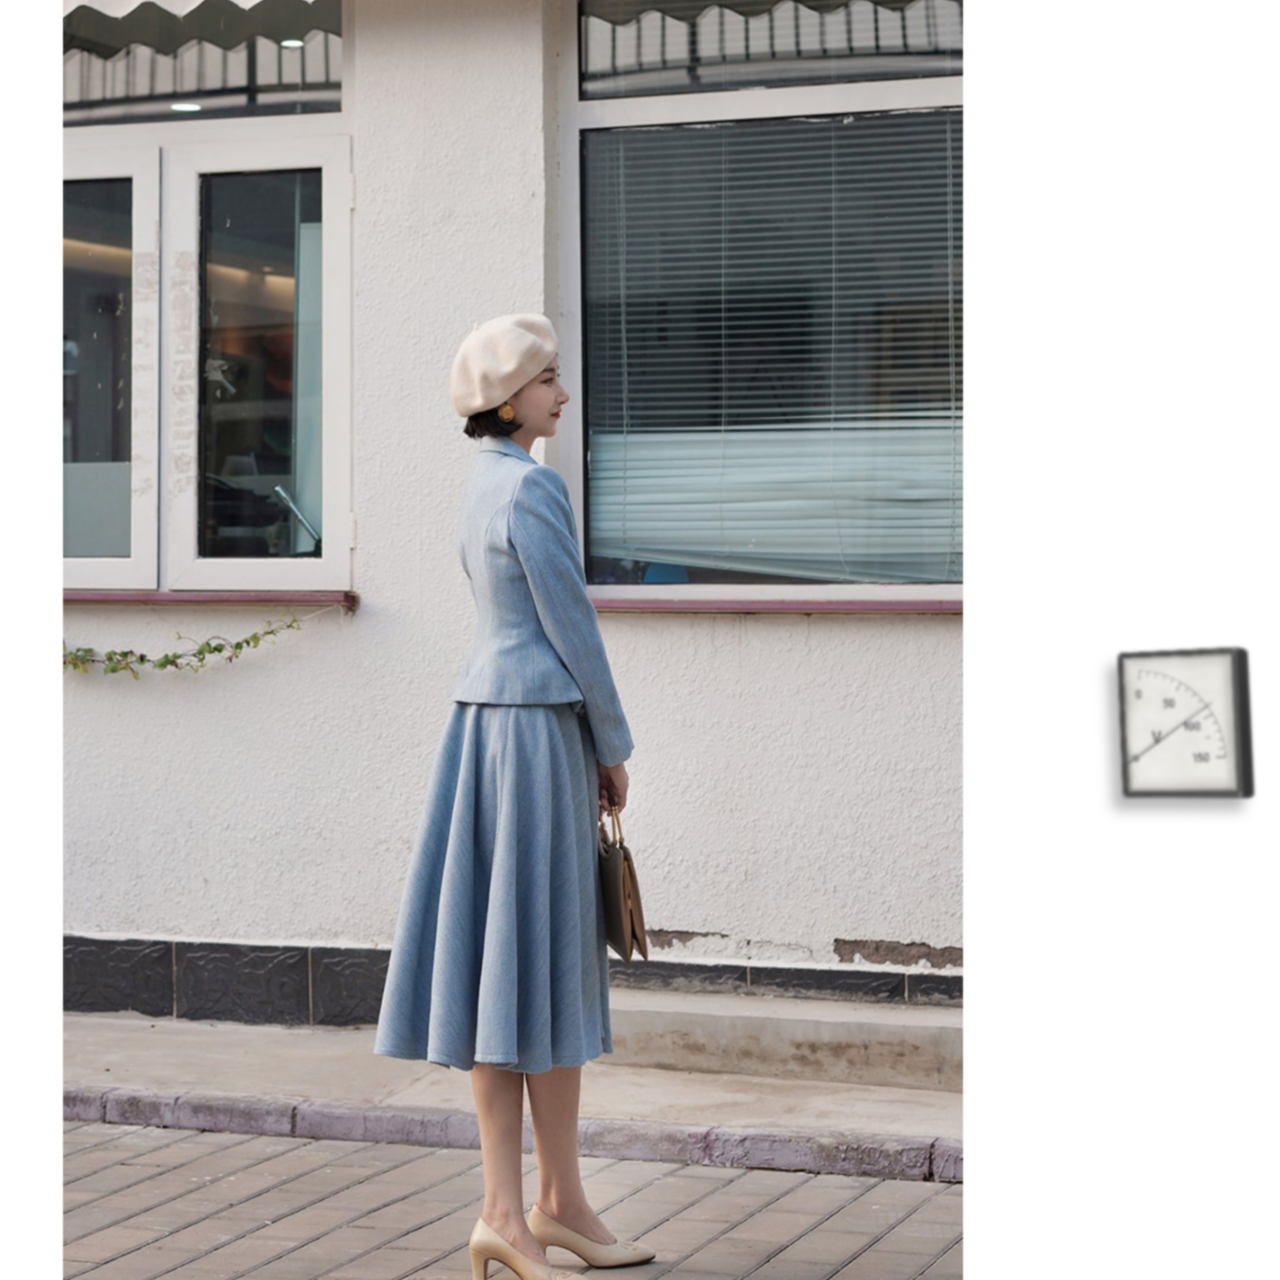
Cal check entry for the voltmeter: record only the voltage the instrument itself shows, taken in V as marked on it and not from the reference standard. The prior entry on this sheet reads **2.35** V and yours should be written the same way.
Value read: **90** V
